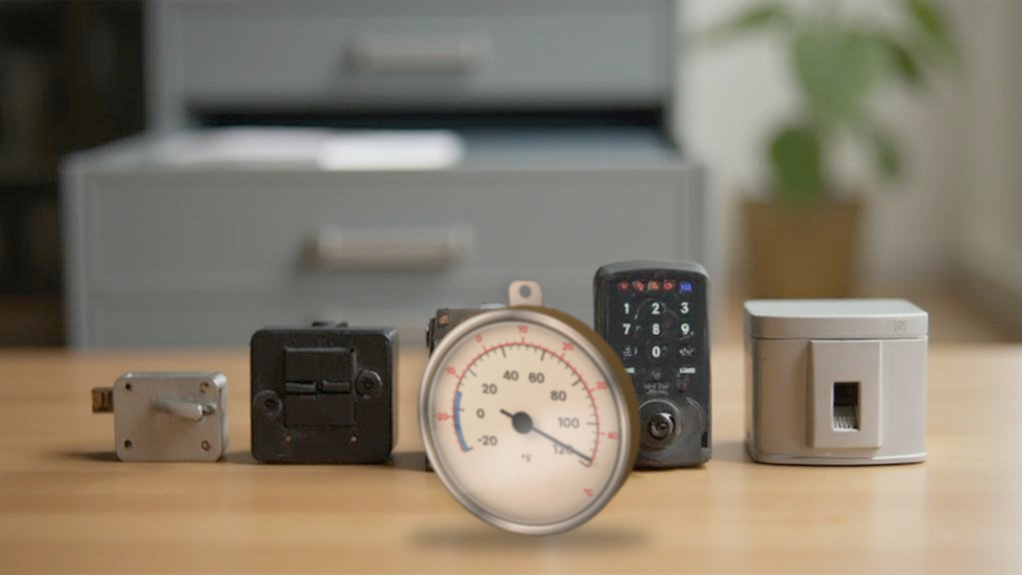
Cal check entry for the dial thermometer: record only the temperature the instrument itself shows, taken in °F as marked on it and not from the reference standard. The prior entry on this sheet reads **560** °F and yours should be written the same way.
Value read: **116** °F
